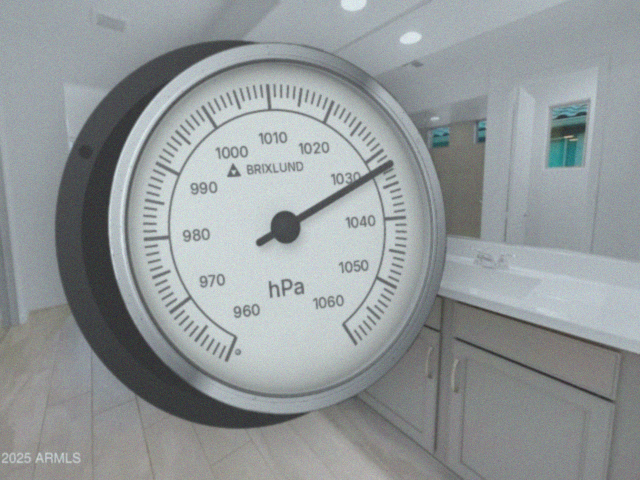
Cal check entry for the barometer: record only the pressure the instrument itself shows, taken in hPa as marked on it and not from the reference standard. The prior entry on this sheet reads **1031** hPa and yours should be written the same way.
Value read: **1032** hPa
